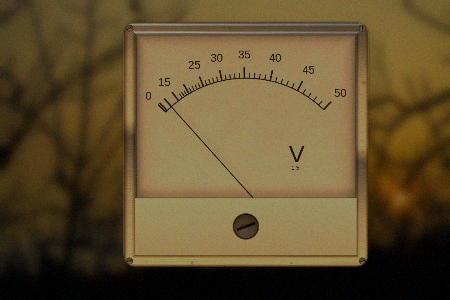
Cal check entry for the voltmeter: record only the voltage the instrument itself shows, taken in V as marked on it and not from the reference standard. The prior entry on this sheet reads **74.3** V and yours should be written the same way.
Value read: **10** V
